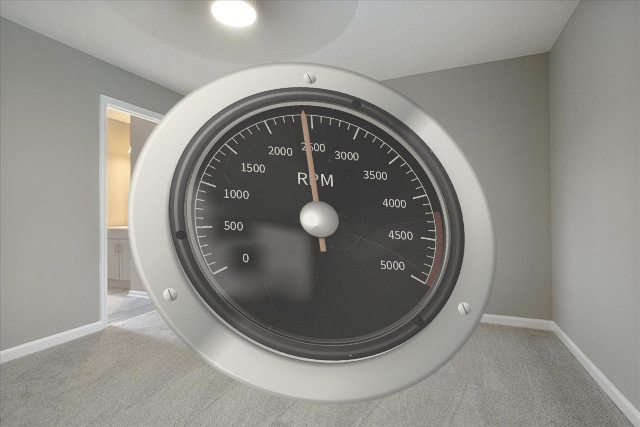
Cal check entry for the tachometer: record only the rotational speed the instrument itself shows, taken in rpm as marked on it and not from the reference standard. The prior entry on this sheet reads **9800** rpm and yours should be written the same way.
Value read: **2400** rpm
